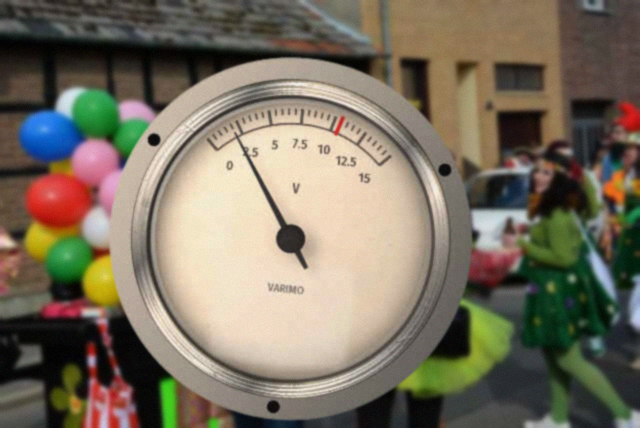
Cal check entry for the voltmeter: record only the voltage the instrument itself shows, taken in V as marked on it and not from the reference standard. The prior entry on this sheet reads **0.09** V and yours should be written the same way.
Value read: **2** V
